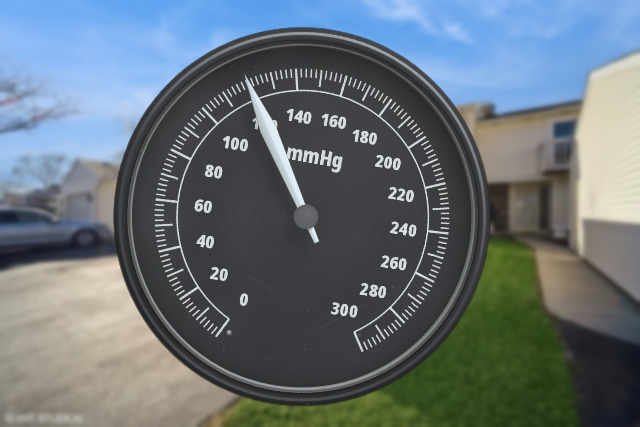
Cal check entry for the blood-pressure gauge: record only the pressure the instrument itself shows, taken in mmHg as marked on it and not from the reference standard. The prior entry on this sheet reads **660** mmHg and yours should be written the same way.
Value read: **120** mmHg
